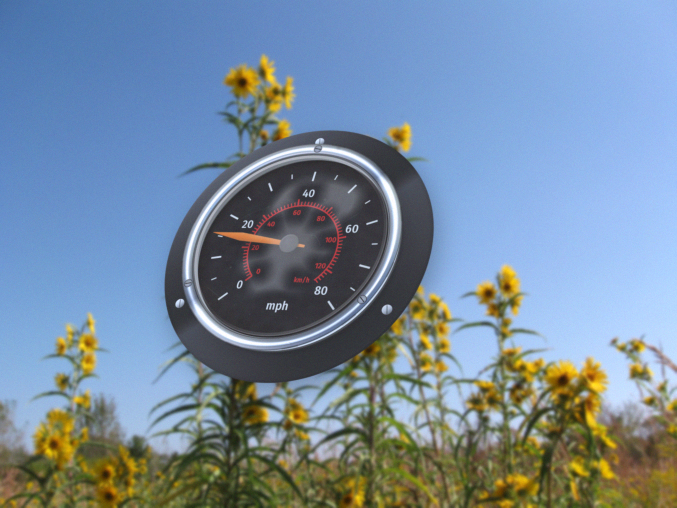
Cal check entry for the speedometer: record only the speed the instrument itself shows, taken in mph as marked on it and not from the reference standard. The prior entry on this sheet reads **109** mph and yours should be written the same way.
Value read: **15** mph
